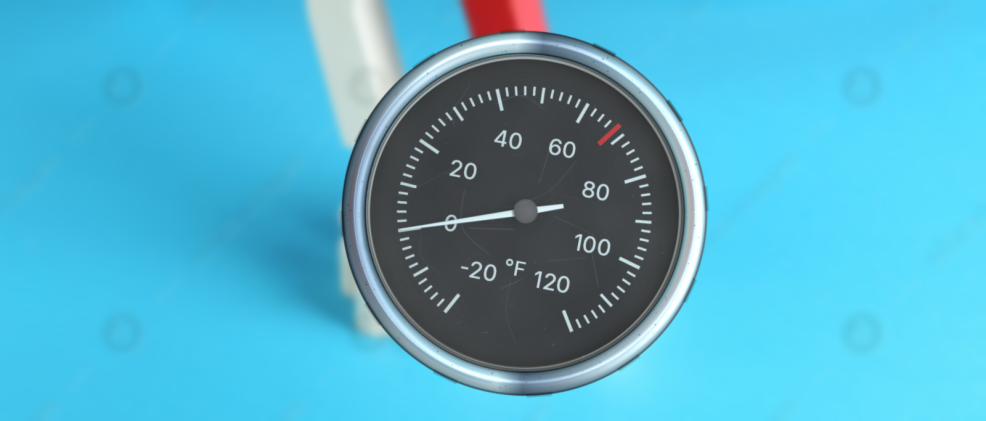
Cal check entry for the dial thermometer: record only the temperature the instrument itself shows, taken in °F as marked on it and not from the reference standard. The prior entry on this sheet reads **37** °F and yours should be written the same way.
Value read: **0** °F
